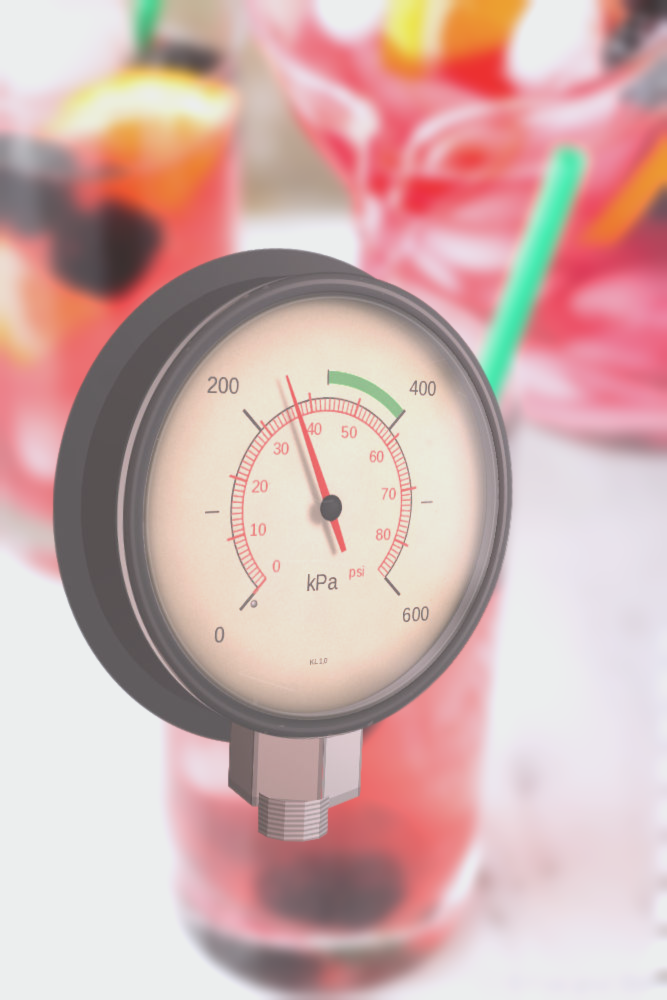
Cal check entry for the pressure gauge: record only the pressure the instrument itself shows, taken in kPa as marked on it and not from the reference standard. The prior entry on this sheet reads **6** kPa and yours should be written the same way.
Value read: **250** kPa
